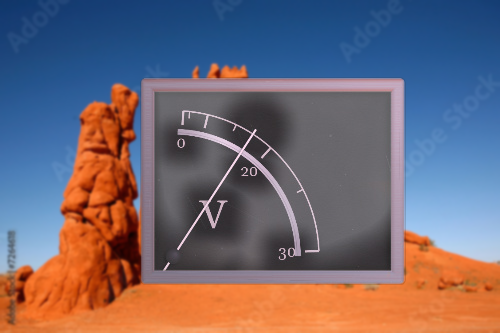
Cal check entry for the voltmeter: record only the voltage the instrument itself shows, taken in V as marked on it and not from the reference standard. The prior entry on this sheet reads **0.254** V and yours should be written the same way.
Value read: **17.5** V
